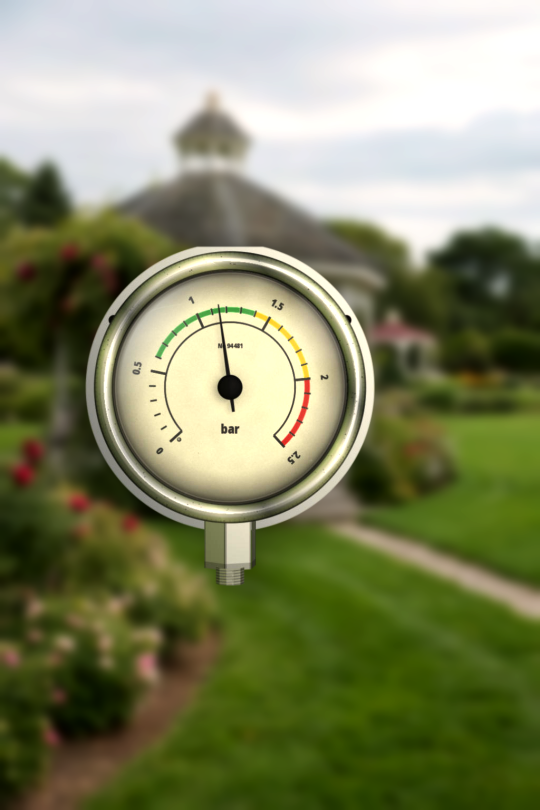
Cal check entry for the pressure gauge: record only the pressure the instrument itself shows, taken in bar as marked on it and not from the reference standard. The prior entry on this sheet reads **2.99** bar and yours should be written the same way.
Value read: **1.15** bar
